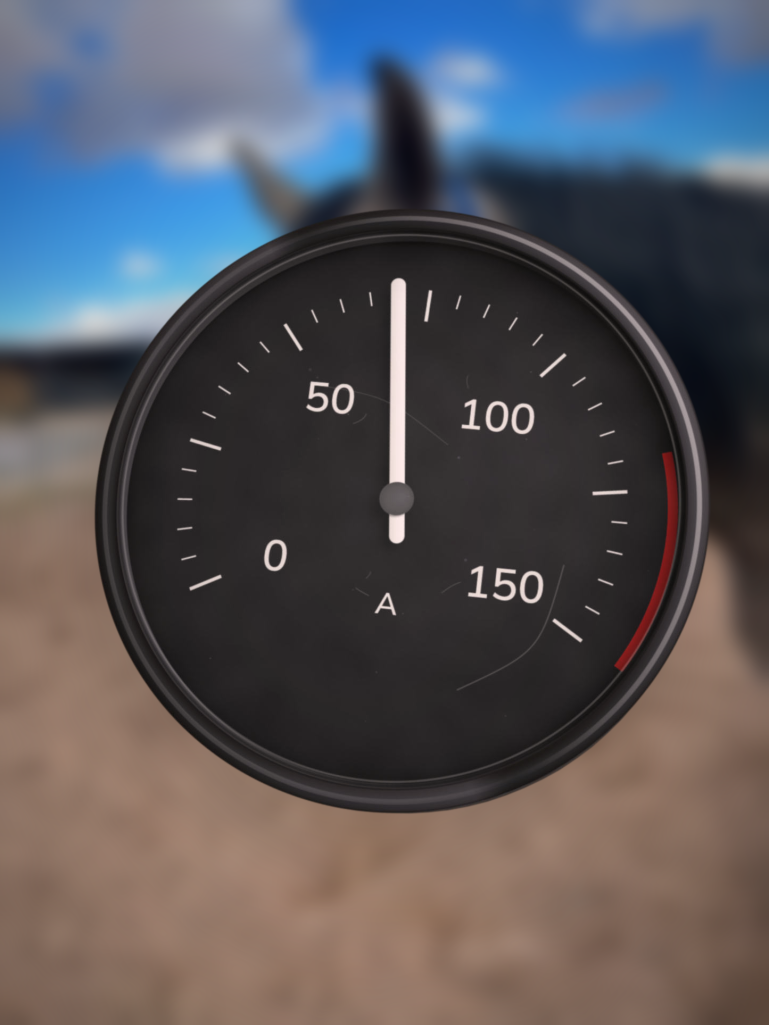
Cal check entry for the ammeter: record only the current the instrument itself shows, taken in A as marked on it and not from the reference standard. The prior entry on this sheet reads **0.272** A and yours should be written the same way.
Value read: **70** A
